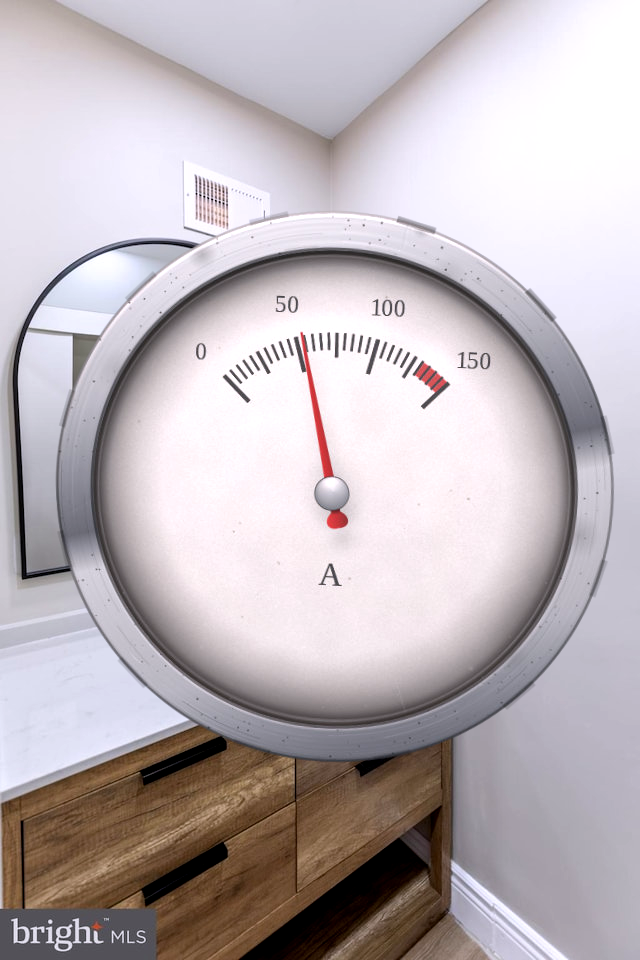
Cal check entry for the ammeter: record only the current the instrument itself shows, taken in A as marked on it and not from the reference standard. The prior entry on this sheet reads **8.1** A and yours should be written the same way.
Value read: **55** A
